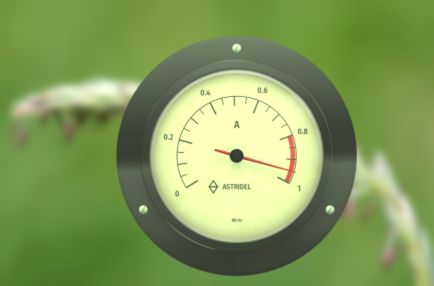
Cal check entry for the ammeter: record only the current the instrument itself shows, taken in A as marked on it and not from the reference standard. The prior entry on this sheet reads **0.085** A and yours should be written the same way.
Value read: **0.95** A
